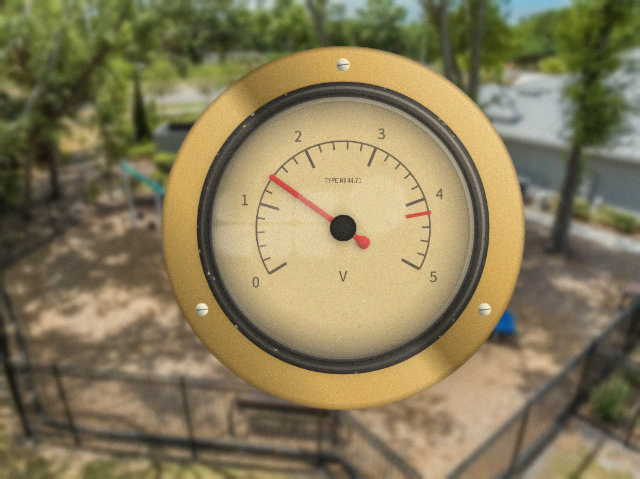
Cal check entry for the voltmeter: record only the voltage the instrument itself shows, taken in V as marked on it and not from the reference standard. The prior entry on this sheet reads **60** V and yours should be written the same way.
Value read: **1.4** V
